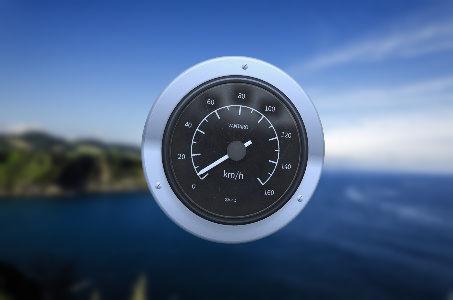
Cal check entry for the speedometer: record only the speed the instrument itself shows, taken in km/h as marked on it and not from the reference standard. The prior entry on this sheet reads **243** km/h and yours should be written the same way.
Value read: **5** km/h
